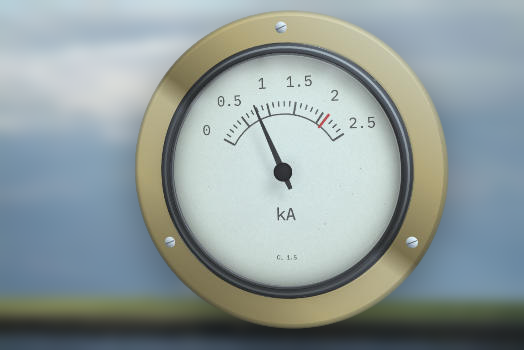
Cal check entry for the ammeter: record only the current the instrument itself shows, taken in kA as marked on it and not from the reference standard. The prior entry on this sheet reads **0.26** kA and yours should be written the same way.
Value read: **0.8** kA
